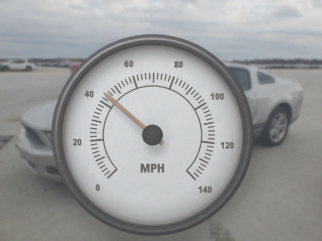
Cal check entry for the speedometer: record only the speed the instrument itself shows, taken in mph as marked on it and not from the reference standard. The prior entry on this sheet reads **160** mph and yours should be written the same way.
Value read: **44** mph
